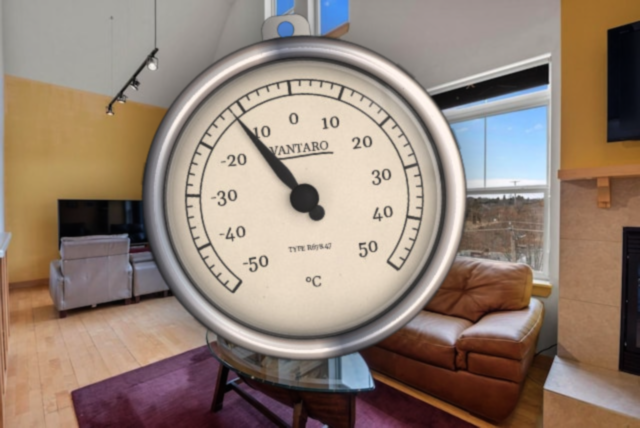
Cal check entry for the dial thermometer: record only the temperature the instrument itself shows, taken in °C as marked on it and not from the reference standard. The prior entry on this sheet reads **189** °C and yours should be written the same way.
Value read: **-12** °C
